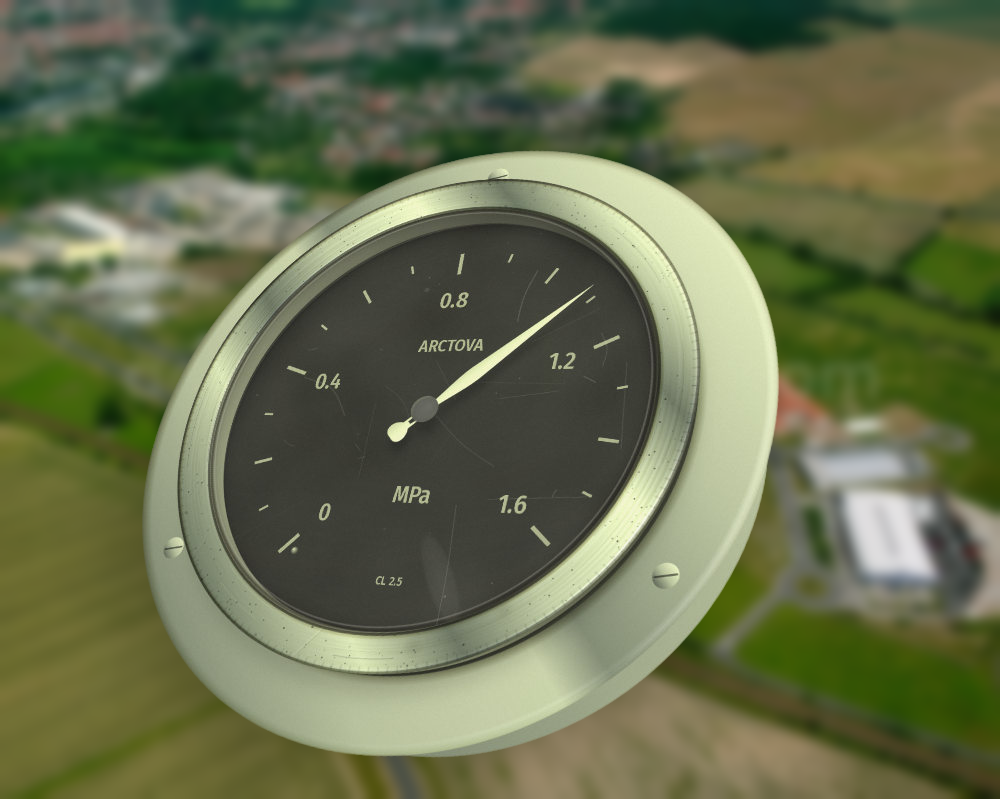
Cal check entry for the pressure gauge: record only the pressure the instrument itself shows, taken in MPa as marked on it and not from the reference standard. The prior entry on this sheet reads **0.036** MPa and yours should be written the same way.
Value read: **1.1** MPa
